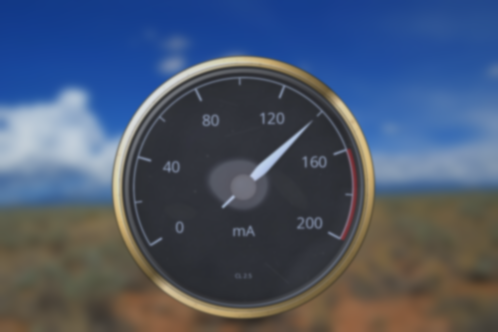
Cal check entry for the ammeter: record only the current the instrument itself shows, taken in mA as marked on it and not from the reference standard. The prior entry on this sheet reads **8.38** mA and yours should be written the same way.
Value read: **140** mA
